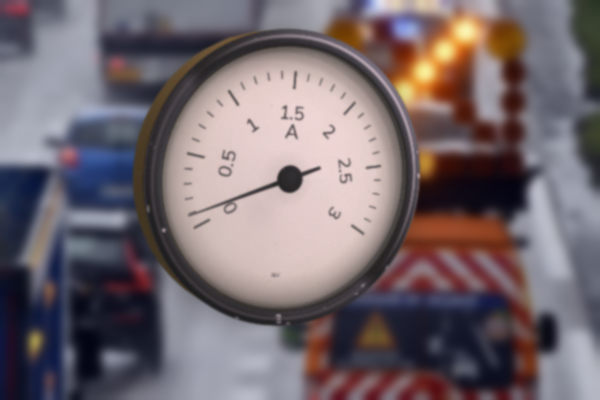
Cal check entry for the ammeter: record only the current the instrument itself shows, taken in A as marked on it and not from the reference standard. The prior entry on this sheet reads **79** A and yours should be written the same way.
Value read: **0.1** A
